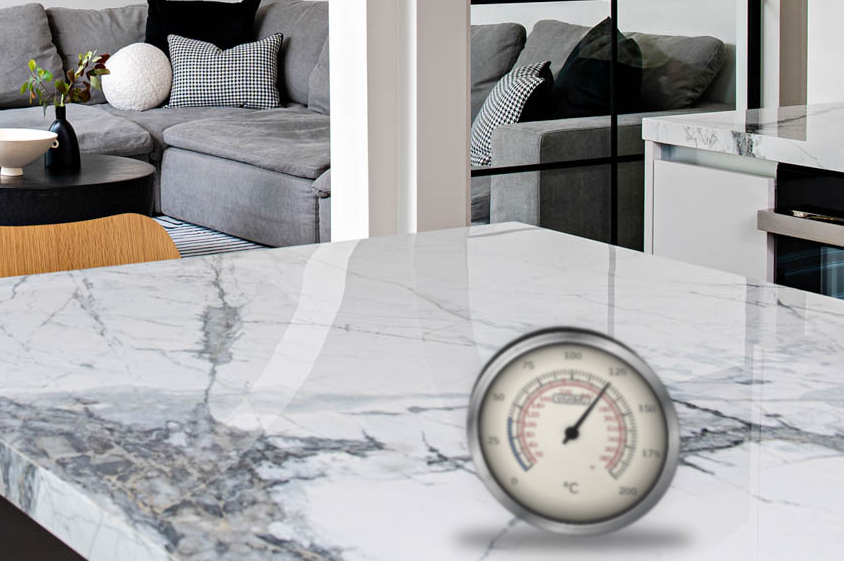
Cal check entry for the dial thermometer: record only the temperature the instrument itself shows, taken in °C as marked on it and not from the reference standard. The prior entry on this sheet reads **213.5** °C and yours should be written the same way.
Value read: **125** °C
